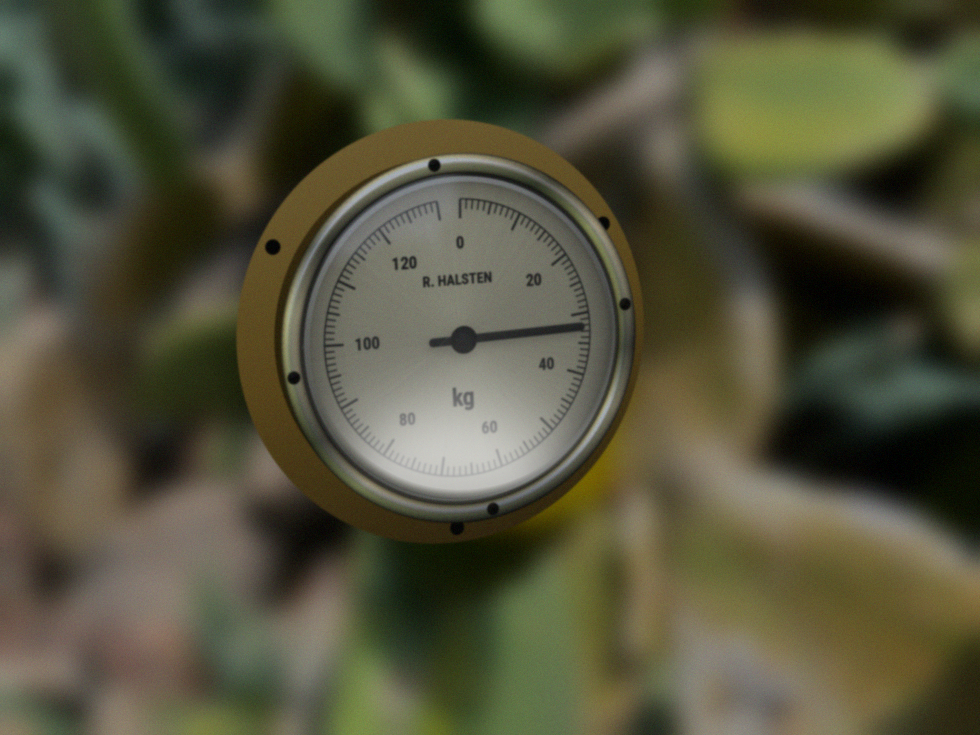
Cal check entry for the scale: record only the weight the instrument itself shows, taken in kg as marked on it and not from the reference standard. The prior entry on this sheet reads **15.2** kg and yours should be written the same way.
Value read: **32** kg
